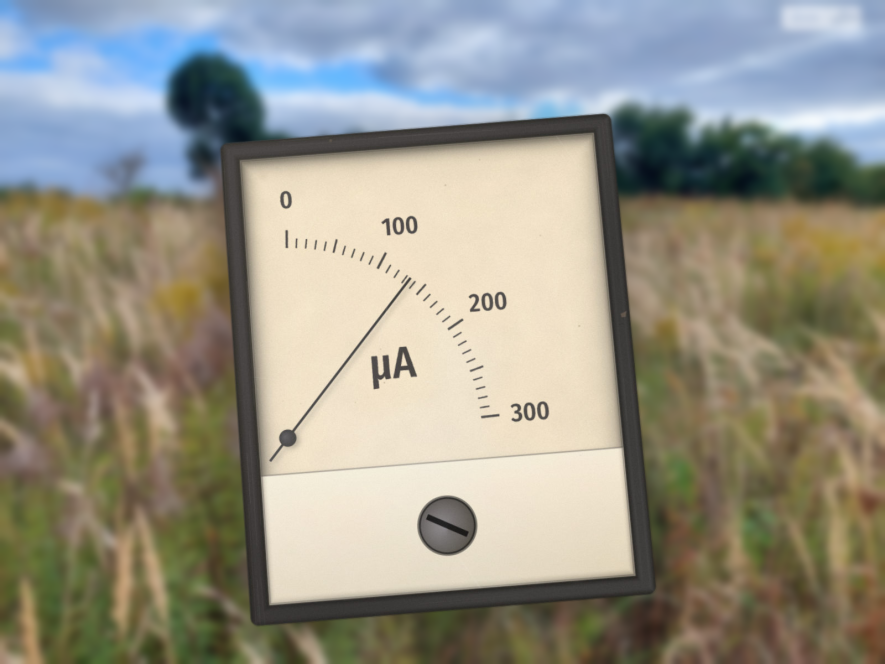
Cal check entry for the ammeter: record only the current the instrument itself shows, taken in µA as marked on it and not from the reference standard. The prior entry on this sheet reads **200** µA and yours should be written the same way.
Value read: **135** µA
